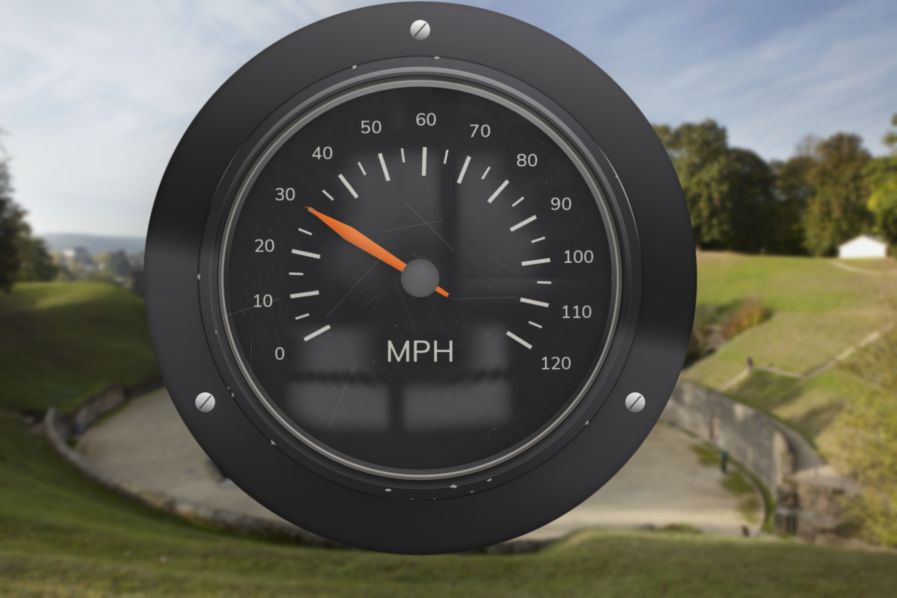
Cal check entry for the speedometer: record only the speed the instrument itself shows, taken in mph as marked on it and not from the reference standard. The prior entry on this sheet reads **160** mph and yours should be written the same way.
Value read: **30** mph
